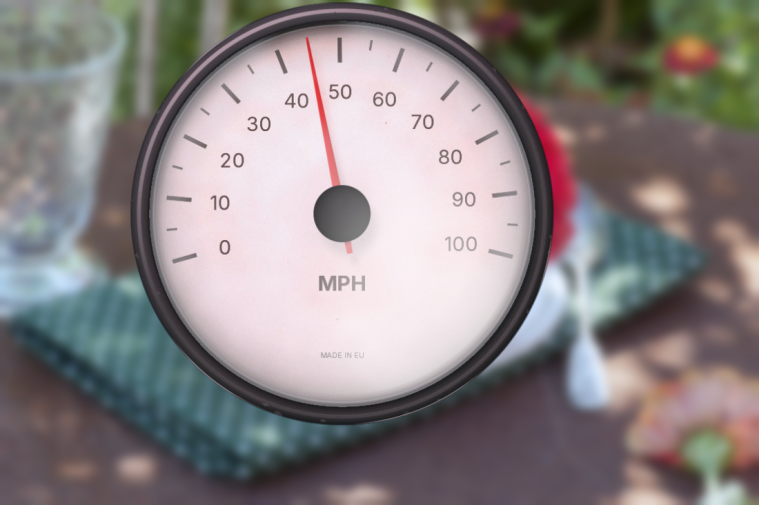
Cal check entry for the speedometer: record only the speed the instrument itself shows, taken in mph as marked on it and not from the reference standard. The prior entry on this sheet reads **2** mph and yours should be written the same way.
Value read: **45** mph
